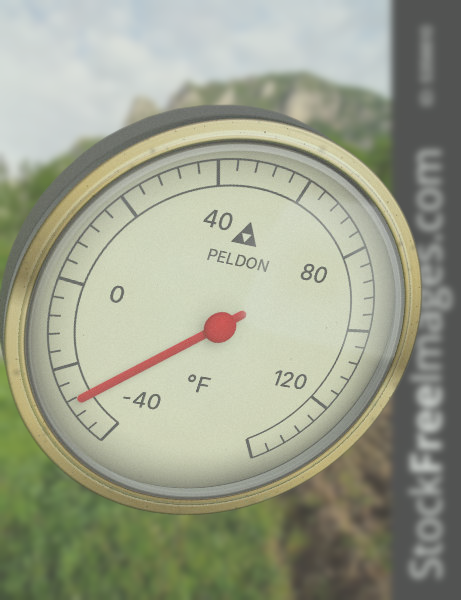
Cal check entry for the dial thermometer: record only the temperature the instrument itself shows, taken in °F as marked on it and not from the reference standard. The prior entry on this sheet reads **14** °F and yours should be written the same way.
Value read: **-28** °F
